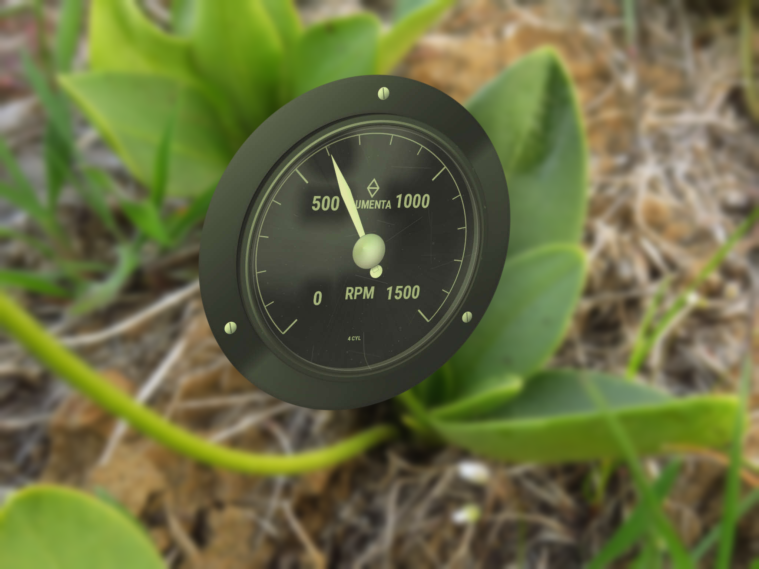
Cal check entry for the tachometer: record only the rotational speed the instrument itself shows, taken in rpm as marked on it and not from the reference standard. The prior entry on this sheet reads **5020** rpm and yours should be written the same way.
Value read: **600** rpm
